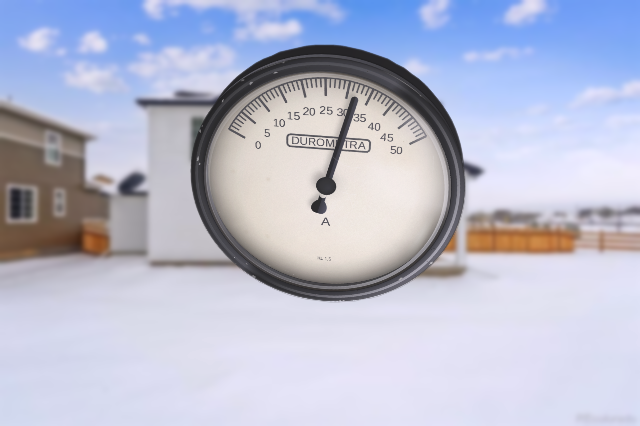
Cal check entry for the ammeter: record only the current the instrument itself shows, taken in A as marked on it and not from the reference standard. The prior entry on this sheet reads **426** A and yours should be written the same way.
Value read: **32** A
